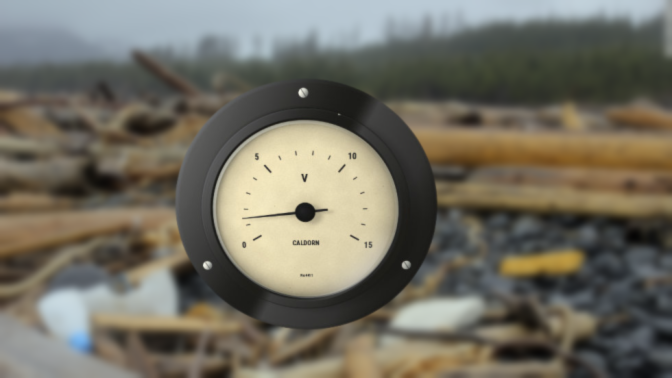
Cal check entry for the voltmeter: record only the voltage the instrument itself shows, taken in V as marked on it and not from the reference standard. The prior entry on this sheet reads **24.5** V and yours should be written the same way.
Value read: **1.5** V
